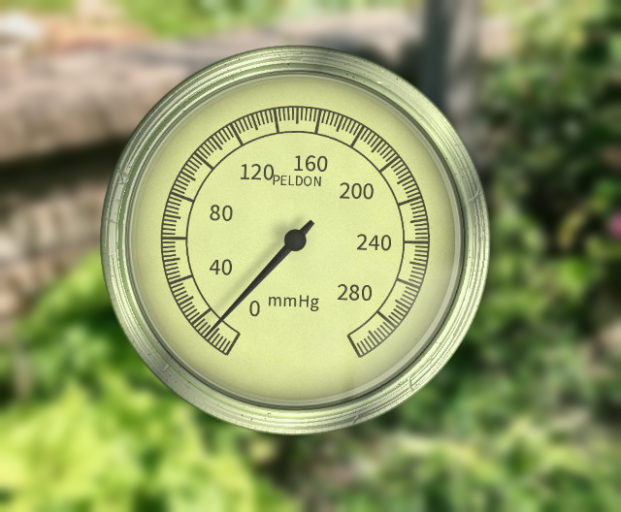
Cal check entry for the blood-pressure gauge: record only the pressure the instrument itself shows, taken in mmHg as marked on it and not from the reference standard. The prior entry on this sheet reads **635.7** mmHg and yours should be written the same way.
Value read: **12** mmHg
